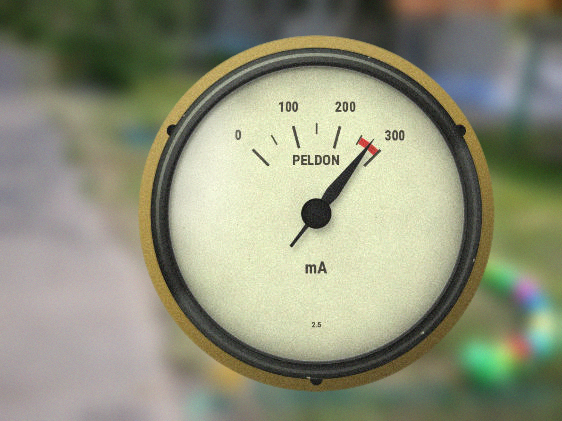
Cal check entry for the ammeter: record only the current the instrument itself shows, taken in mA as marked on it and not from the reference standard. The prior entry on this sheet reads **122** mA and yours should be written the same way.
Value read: **275** mA
